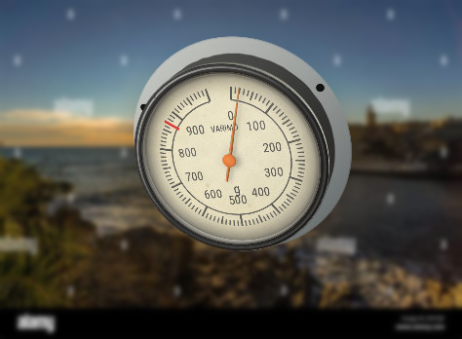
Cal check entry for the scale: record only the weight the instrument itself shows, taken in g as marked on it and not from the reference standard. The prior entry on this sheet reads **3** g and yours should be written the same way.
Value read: **20** g
